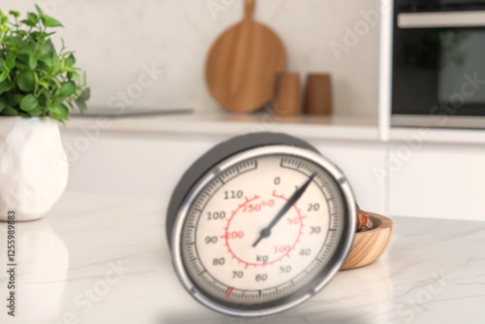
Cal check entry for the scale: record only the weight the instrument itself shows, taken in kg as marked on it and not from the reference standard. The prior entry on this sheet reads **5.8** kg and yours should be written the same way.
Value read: **10** kg
